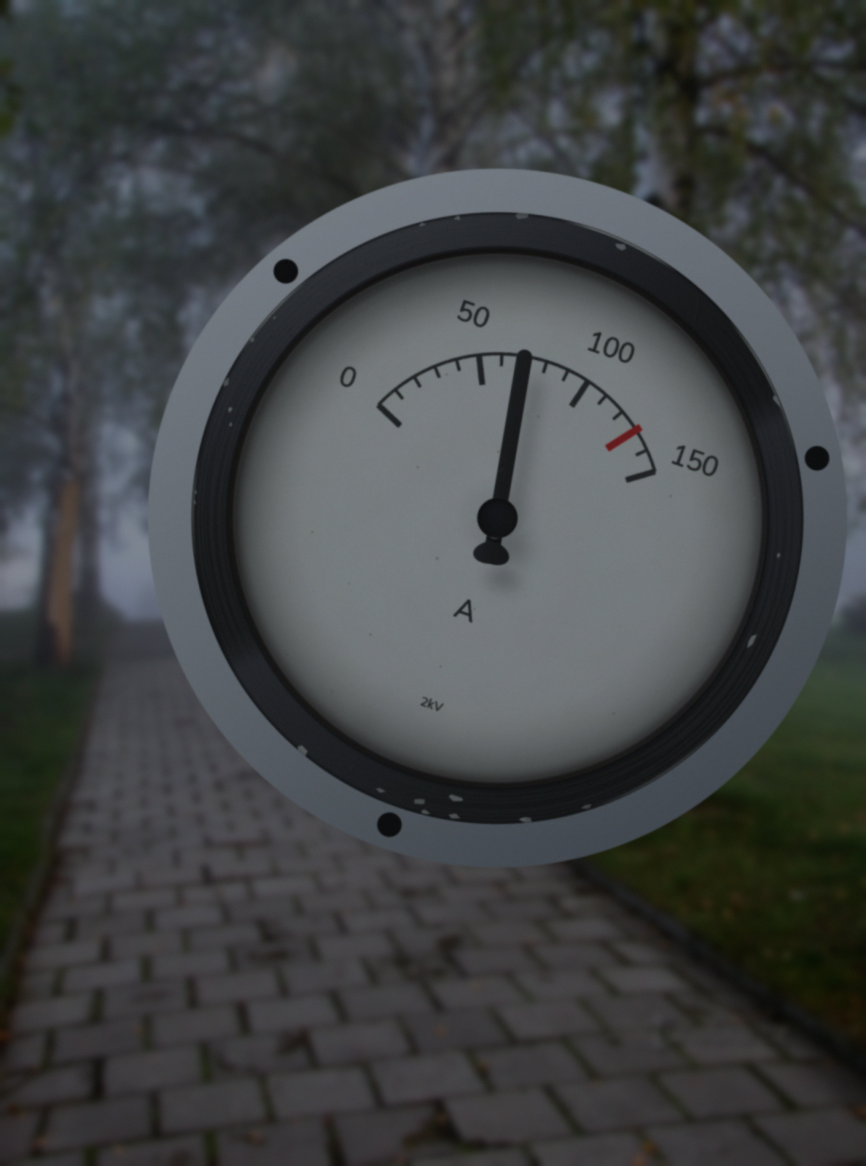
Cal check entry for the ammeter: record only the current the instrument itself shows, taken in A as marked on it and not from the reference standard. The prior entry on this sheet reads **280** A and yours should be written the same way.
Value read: **70** A
